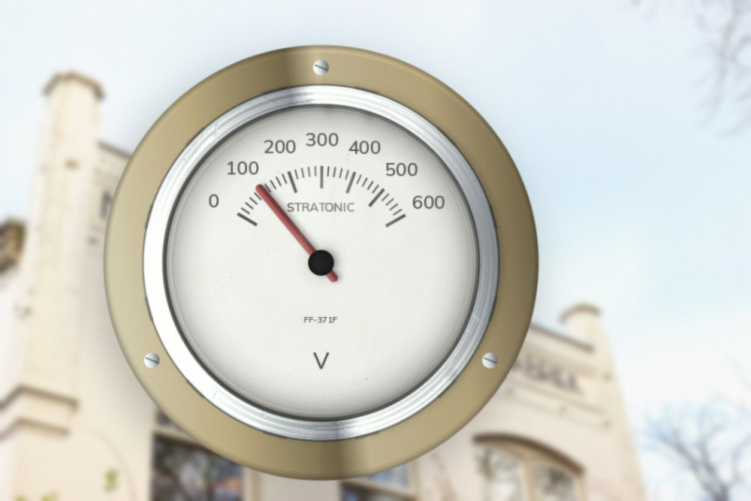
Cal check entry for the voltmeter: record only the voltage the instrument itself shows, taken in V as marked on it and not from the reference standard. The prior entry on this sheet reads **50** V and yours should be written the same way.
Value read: **100** V
